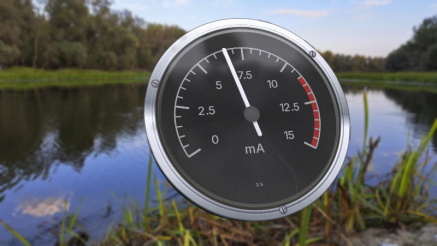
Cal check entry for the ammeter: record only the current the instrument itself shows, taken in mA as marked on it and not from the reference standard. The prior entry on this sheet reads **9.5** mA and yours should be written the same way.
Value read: **6.5** mA
